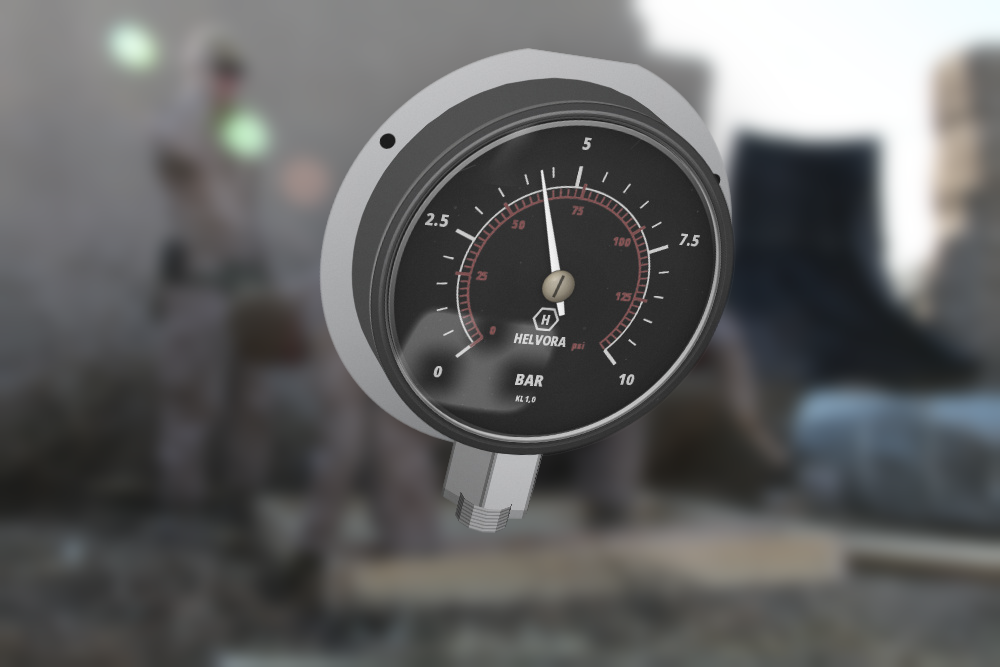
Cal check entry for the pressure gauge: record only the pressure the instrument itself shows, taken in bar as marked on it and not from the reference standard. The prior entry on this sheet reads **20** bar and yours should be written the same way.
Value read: **4.25** bar
